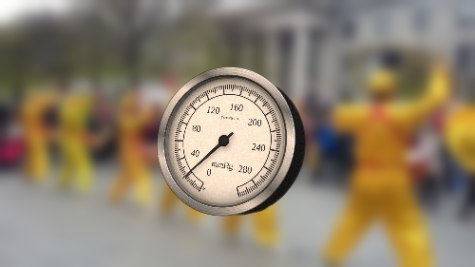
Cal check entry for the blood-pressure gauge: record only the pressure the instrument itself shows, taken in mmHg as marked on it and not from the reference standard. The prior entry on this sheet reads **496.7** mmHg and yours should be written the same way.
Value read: **20** mmHg
